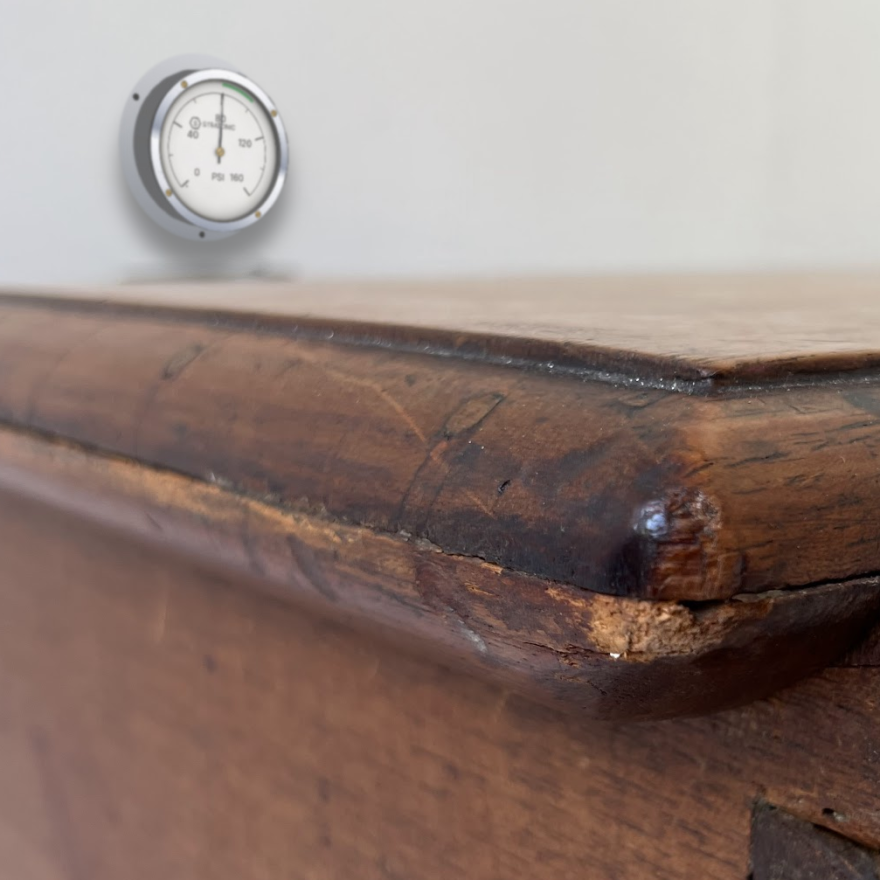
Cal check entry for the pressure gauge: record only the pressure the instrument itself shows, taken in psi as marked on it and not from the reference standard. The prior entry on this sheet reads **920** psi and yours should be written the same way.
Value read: **80** psi
